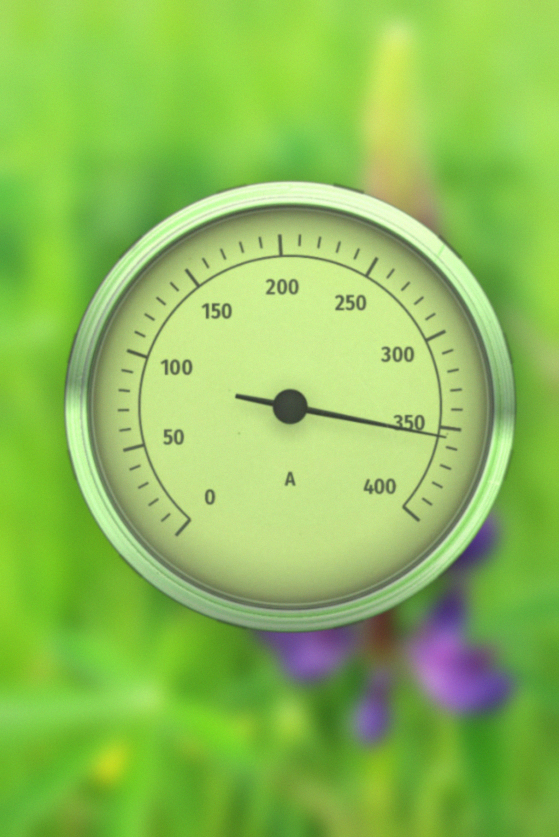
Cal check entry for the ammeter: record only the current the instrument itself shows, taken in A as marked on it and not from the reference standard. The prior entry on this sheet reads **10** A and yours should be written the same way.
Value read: **355** A
